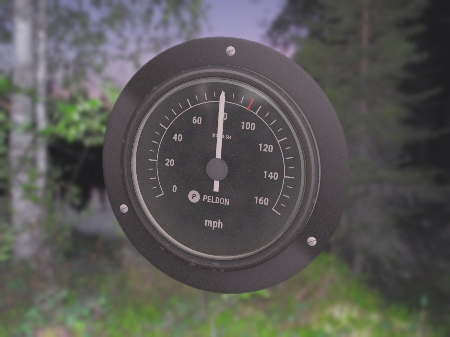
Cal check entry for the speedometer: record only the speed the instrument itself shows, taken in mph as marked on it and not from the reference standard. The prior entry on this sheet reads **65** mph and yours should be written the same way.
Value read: **80** mph
